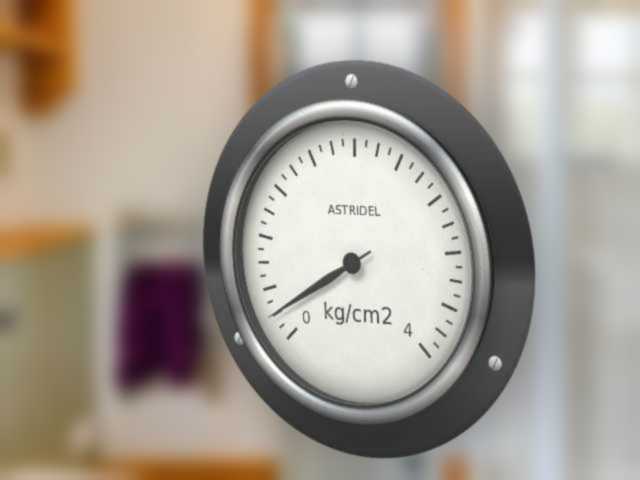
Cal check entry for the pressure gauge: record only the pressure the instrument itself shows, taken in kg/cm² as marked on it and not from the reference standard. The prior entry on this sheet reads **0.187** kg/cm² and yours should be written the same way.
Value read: **0.2** kg/cm²
